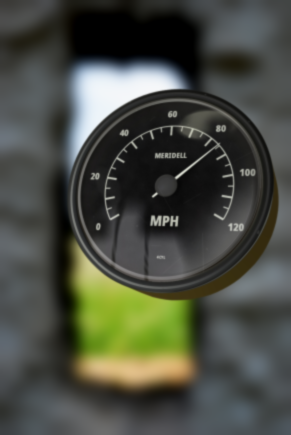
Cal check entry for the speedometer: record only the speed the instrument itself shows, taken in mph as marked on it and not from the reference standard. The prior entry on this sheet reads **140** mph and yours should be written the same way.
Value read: **85** mph
